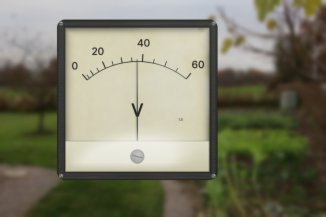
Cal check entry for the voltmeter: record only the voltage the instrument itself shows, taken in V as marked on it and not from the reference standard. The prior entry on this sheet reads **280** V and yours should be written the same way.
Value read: **37.5** V
